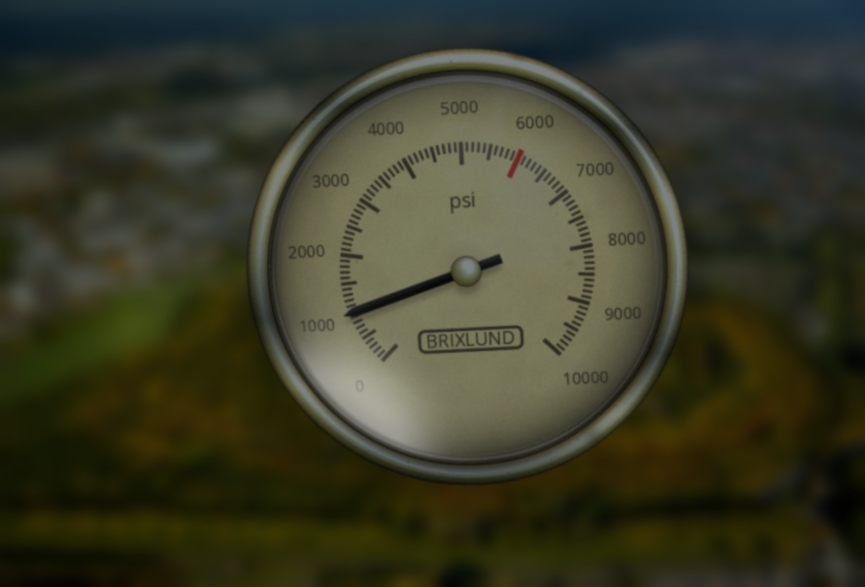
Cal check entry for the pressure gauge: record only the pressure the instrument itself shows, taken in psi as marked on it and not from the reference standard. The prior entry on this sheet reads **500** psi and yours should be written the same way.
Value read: **1000** psi
